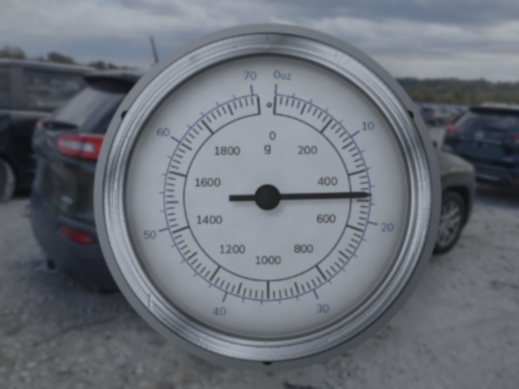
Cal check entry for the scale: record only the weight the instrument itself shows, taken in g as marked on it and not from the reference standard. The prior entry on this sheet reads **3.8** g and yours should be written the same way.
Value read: **480** g
